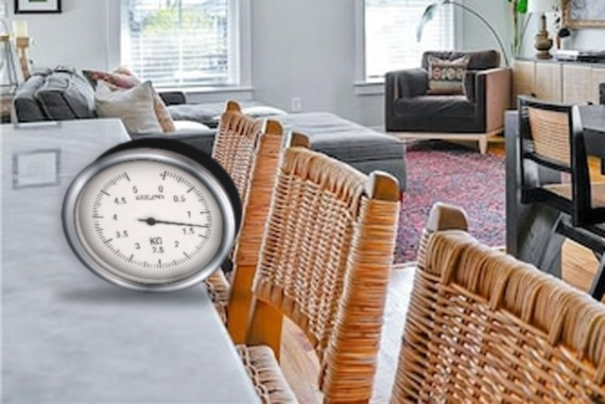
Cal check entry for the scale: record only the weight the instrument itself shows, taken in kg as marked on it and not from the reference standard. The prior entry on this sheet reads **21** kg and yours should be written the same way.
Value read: **1.25** kg
